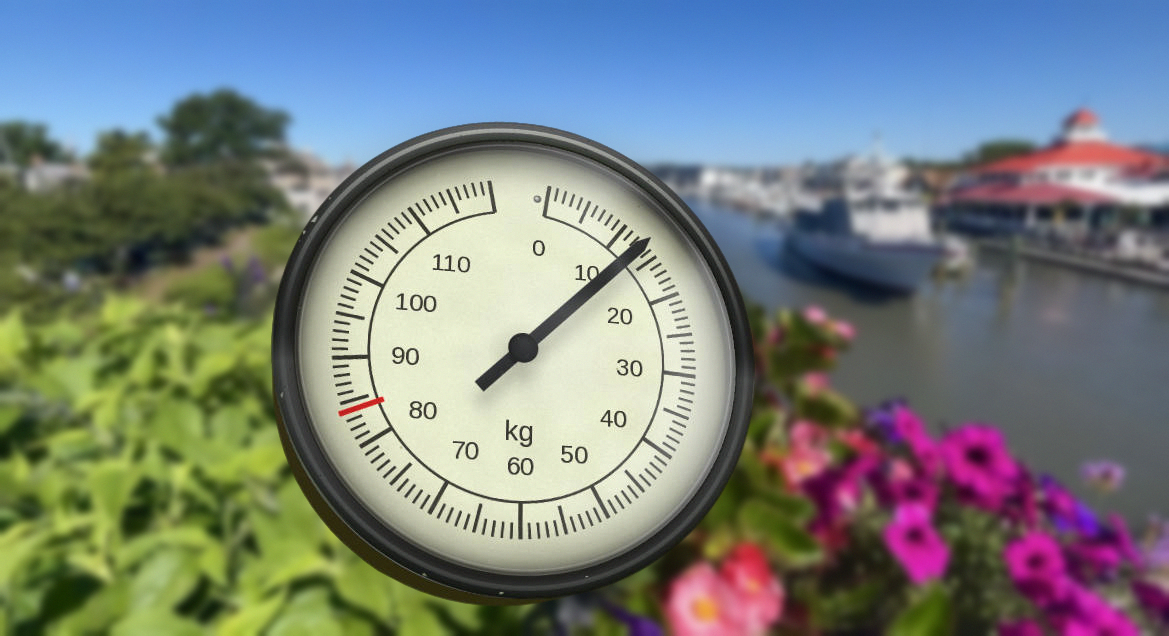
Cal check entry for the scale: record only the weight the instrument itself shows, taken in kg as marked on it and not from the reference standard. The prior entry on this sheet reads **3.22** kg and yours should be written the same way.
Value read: **13** kg
